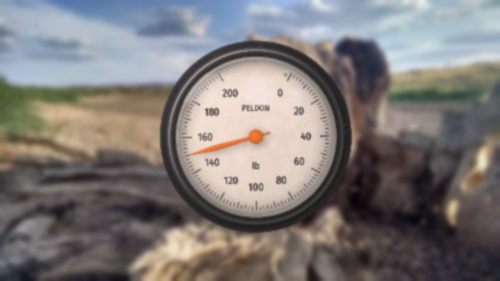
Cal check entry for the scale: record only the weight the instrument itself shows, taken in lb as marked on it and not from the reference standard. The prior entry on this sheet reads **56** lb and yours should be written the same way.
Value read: **150** lb
